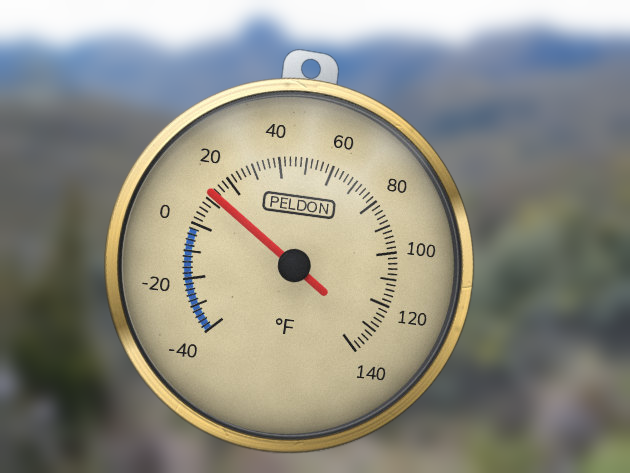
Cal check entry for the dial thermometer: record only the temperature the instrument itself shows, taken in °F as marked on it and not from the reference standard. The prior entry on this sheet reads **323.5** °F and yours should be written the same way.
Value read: **12** °F
